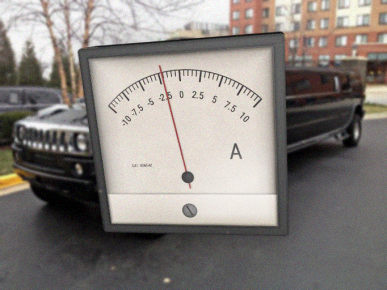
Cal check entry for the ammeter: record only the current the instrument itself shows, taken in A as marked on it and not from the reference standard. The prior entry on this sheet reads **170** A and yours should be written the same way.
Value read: **-2** A
